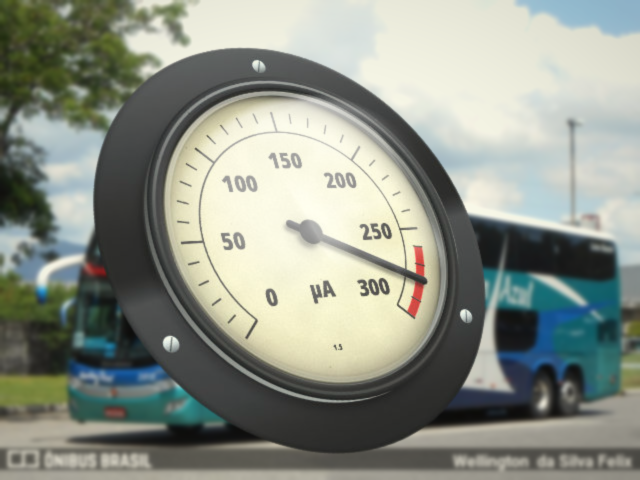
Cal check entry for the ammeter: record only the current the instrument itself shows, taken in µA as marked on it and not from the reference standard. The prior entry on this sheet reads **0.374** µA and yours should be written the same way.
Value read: **280** µA
